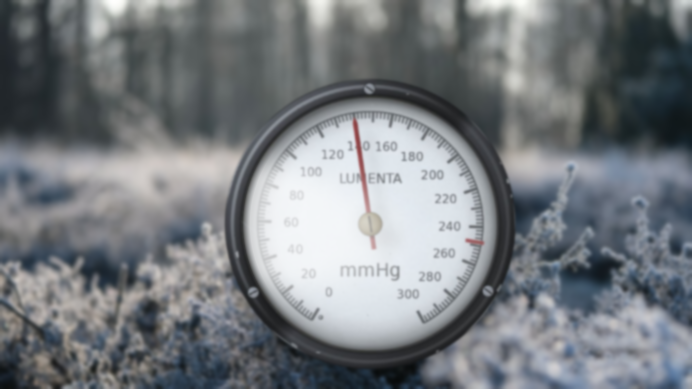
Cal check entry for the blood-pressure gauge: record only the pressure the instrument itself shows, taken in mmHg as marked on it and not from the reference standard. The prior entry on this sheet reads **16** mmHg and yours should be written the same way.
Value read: **140** mmHg
